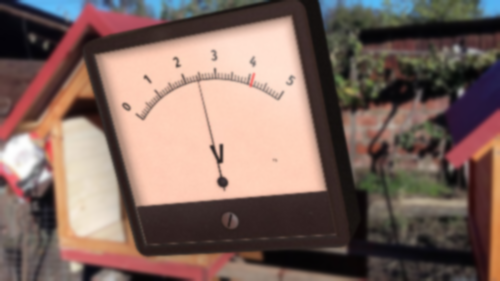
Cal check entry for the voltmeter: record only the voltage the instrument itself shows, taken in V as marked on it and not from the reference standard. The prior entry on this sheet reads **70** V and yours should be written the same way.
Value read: **2.5** V
